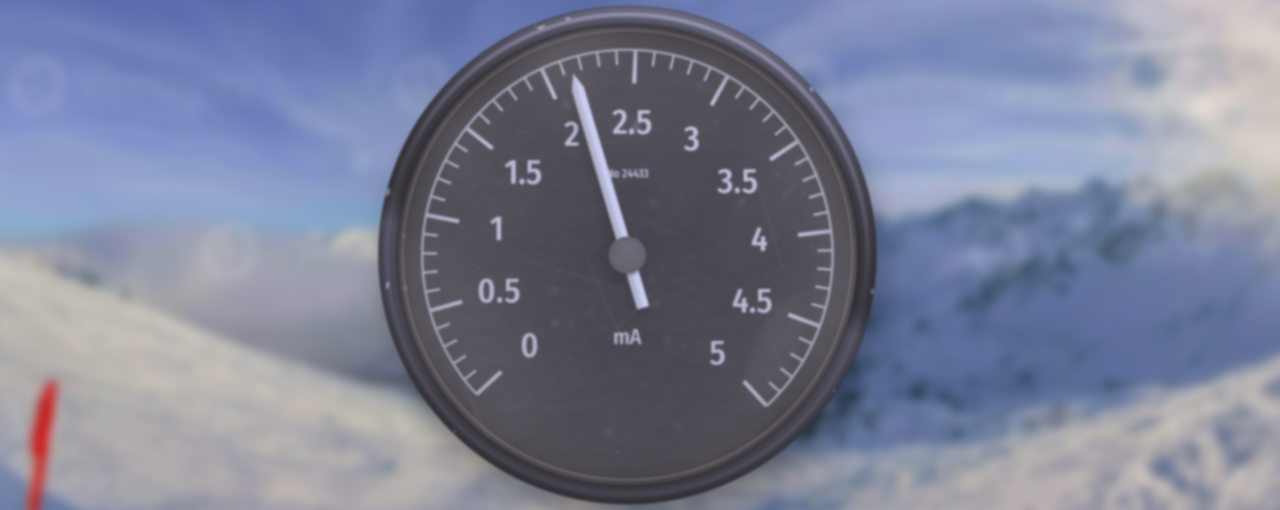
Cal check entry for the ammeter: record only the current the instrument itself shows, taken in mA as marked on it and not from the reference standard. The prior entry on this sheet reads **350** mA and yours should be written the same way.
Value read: **2.15** mA
